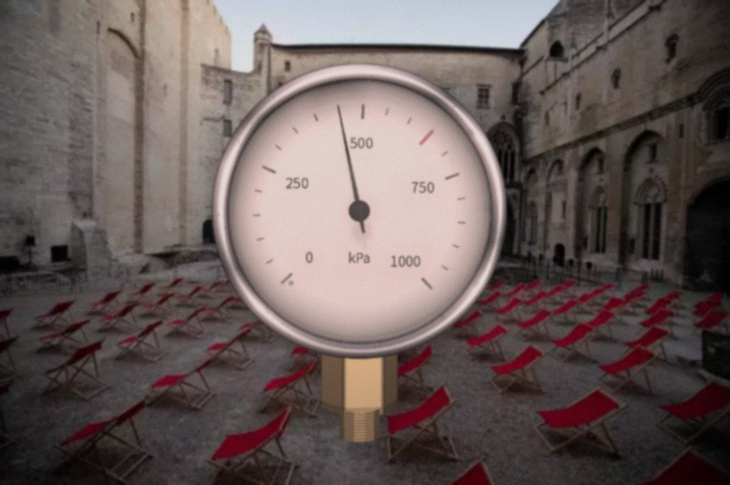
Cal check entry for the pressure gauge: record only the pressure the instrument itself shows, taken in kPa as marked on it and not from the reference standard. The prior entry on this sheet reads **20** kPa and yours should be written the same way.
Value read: **450** kPa
